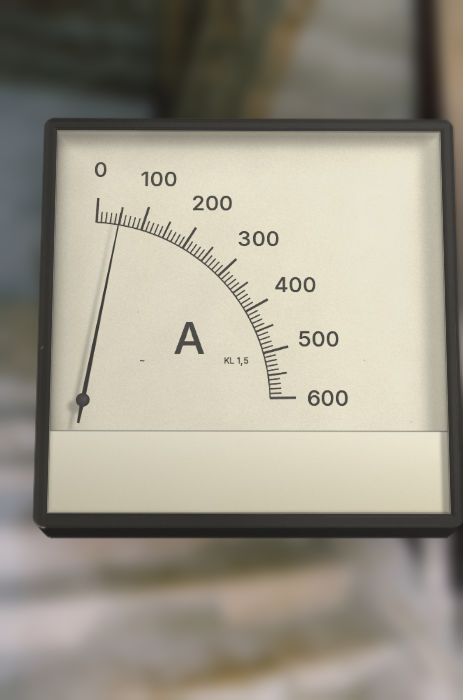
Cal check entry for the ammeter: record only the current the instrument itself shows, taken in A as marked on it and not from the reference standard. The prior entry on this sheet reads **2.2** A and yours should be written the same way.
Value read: **50** A
